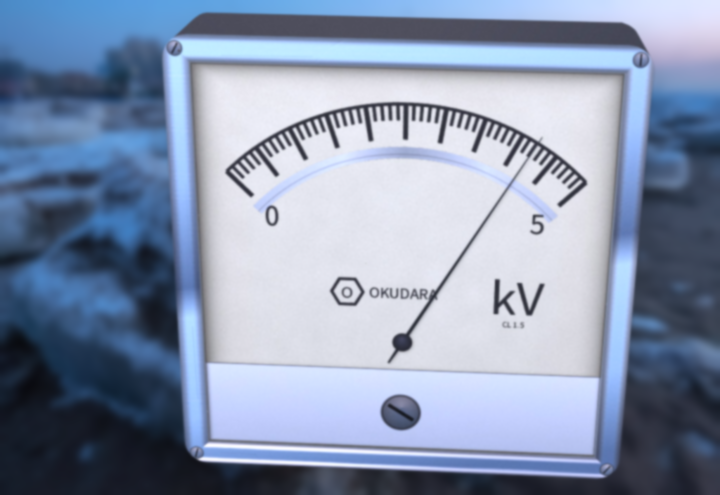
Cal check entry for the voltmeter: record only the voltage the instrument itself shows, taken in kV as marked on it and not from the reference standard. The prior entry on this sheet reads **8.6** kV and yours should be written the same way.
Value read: **4.2** kV
